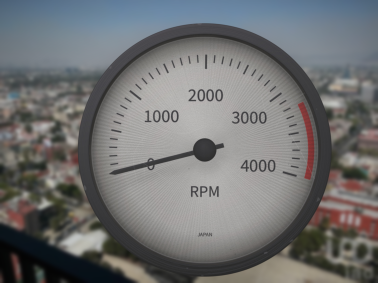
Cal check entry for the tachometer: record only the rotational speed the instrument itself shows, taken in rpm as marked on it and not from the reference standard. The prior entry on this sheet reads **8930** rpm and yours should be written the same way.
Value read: **0** rpm
